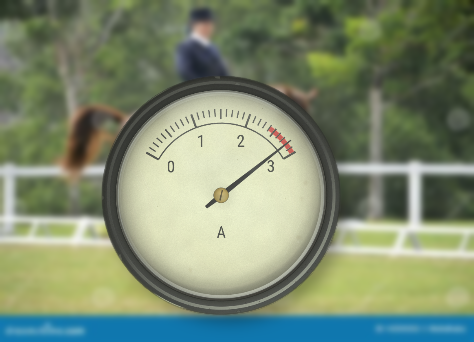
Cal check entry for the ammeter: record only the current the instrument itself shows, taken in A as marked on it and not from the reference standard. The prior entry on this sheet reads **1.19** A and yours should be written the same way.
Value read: **2.8** A
